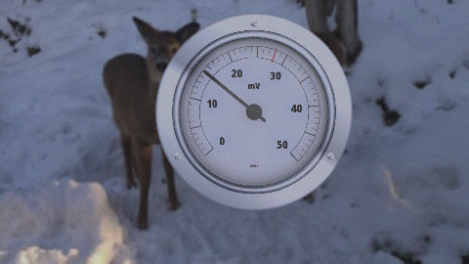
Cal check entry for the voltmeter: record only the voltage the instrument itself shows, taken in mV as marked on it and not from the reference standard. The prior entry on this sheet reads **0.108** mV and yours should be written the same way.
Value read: **15** mV
